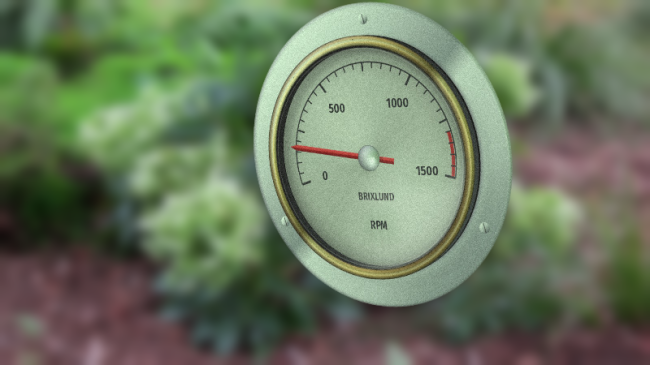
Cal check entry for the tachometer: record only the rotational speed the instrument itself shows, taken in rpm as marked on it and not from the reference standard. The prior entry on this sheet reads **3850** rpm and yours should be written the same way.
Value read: **175** rpm
